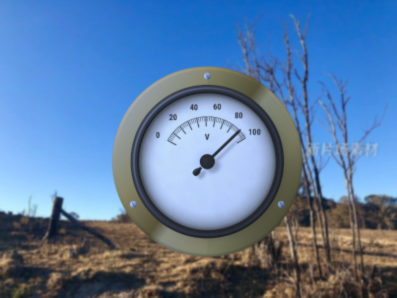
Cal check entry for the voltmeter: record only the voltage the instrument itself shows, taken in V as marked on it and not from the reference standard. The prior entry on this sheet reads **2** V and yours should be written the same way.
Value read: **90** V
